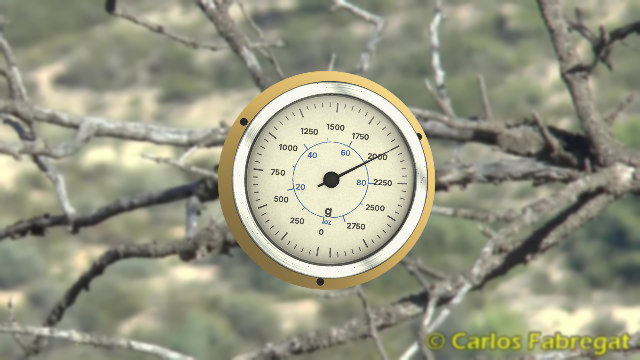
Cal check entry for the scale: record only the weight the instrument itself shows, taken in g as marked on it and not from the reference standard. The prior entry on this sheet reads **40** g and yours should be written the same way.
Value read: **2000** g
